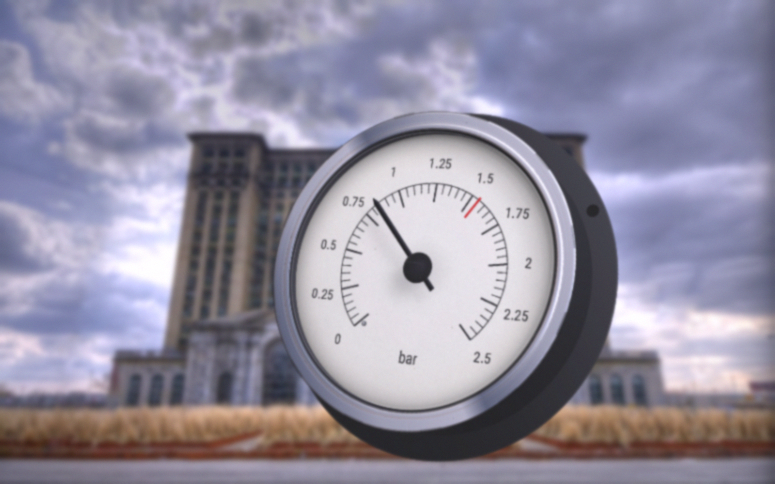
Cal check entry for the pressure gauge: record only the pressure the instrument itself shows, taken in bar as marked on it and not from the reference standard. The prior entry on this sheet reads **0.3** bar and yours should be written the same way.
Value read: **0.85** bar
